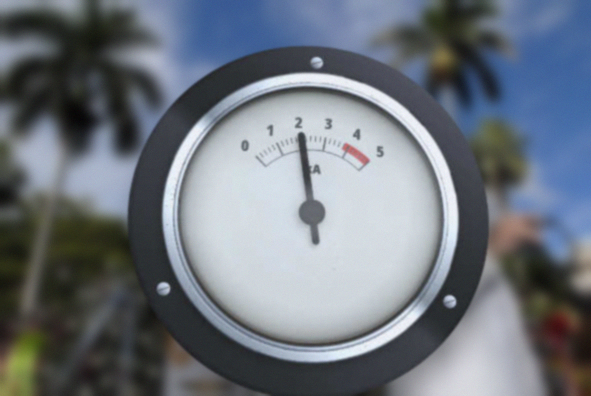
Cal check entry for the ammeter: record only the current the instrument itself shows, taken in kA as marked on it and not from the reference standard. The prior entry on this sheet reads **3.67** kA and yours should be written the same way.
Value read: **2** kA
